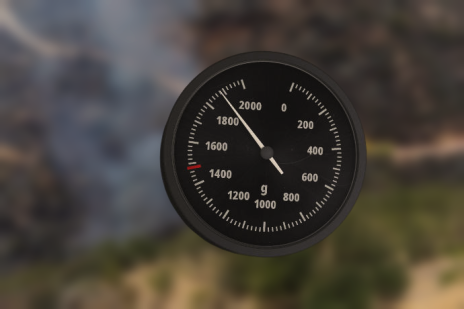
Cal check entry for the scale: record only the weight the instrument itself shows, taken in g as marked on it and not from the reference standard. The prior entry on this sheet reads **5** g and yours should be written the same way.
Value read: **1880** g
